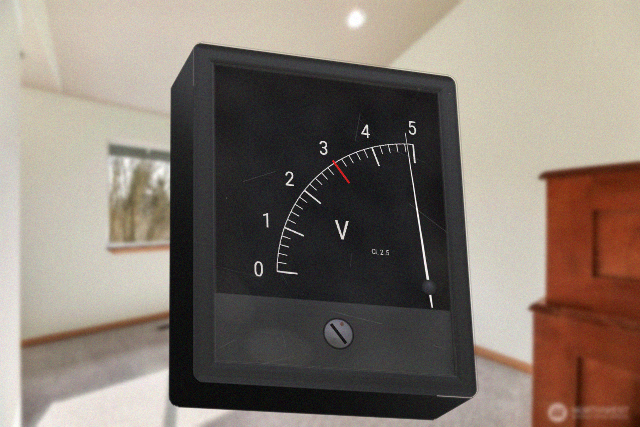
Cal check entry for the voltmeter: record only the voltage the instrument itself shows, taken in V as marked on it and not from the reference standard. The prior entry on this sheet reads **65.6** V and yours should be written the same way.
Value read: **4.8** V
